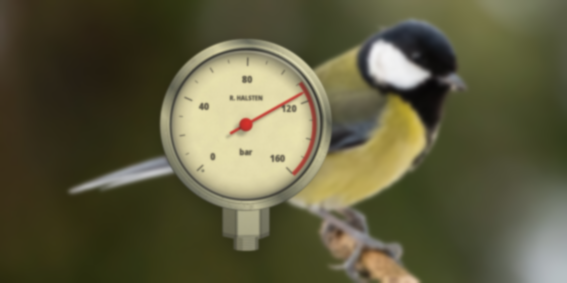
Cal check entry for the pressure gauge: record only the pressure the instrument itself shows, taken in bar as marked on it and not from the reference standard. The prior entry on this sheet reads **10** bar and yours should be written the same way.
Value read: **115** bar
